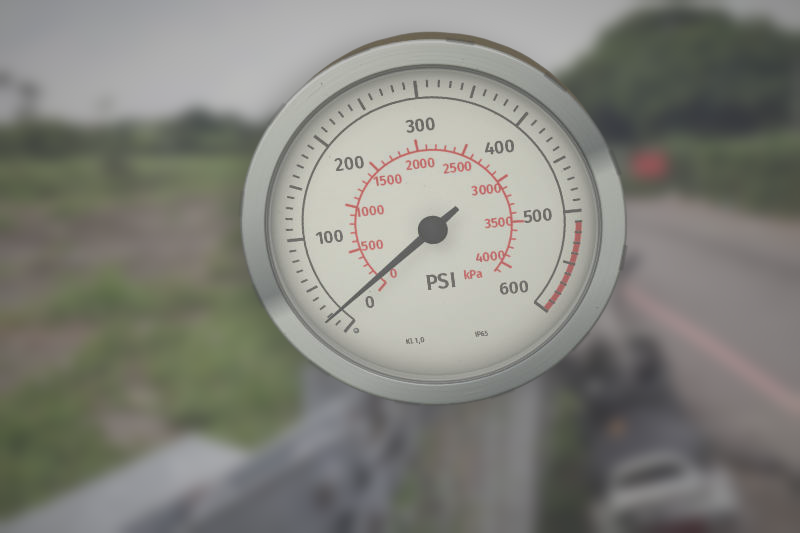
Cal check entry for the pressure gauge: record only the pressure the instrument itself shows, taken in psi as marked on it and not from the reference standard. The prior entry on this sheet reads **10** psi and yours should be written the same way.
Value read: **20** psi
